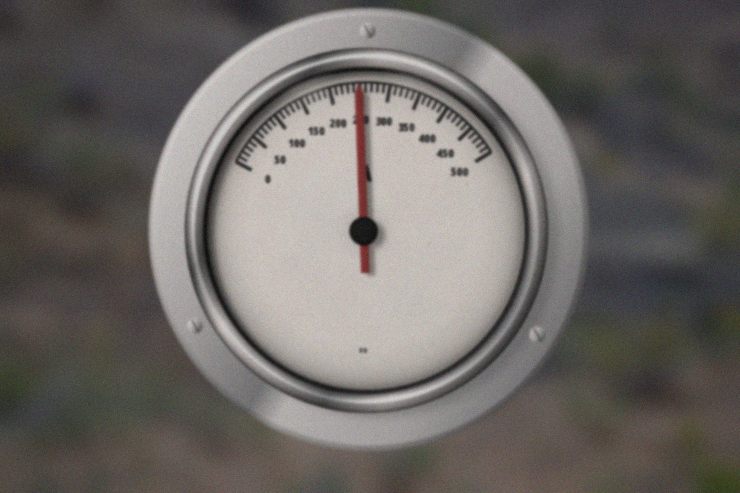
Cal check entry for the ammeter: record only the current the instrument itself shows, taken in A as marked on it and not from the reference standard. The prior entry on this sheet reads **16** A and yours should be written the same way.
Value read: **250** A
